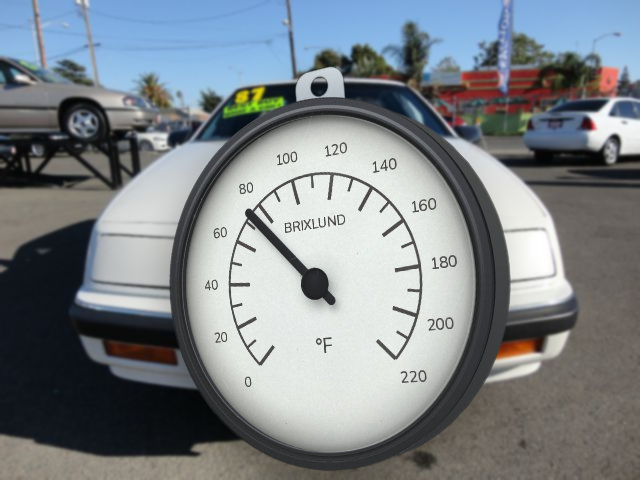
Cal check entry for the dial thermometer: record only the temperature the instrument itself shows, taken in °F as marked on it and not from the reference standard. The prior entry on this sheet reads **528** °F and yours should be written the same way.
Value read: **75** °F
